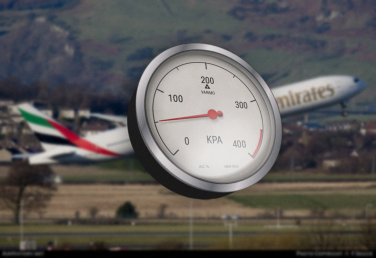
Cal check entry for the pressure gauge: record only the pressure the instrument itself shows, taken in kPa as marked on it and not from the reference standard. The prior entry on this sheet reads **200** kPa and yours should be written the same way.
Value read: **50** kPa
